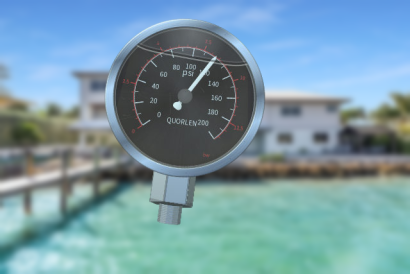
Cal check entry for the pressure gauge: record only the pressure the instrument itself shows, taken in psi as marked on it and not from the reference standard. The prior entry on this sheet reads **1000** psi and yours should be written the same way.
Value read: **120** psi
